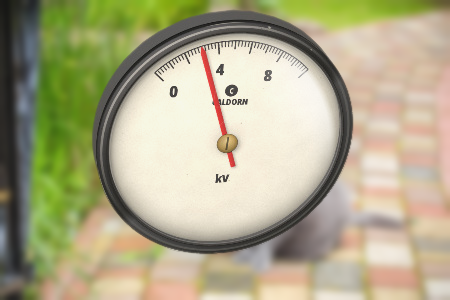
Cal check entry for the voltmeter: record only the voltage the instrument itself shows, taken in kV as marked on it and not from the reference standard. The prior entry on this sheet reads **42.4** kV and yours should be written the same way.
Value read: **3** kV
